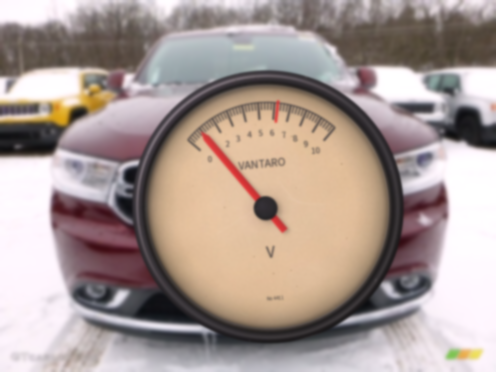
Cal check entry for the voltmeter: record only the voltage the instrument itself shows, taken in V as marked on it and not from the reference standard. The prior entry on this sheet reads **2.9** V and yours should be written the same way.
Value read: **1** V
